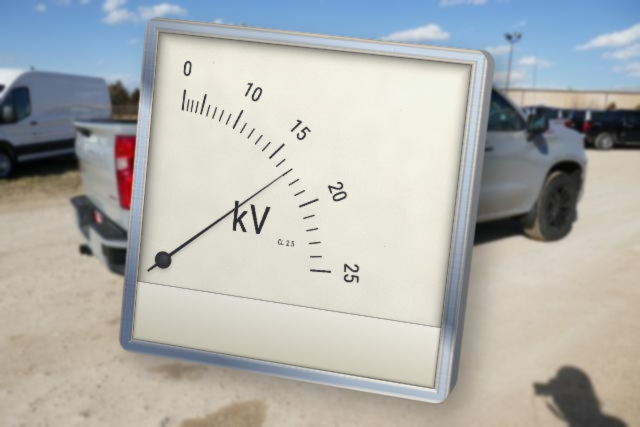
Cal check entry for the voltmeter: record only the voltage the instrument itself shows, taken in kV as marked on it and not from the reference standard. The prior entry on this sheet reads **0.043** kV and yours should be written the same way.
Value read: **17** kV
